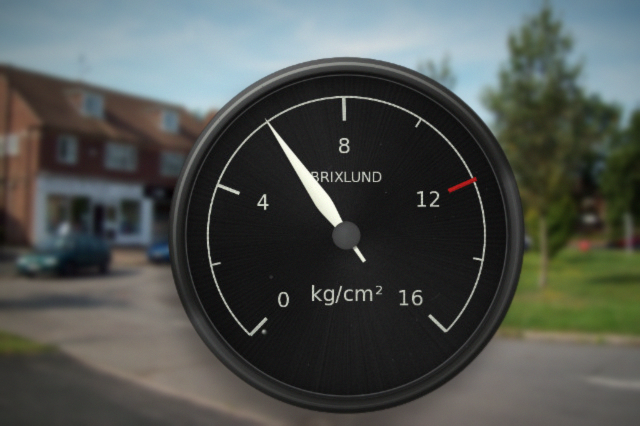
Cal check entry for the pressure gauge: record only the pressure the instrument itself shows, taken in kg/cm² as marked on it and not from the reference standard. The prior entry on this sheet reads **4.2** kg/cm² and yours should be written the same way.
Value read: **6** kg/cm²
